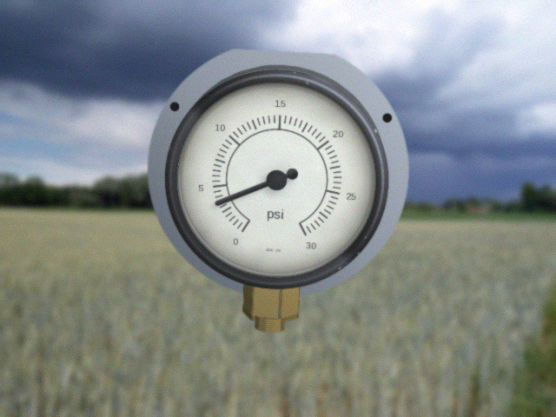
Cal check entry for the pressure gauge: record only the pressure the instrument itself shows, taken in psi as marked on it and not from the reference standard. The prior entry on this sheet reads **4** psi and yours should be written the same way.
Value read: **3.5** psi
